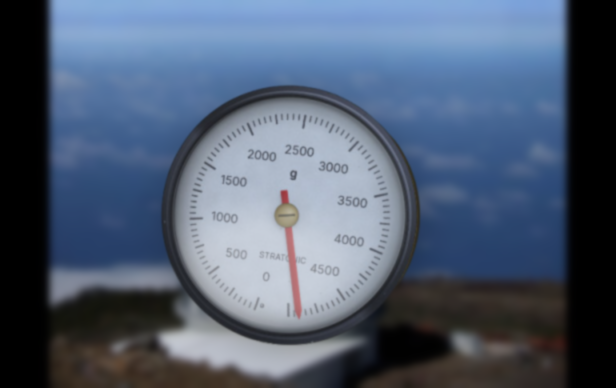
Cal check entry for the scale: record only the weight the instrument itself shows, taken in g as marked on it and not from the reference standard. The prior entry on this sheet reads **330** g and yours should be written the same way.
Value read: **4900** g
